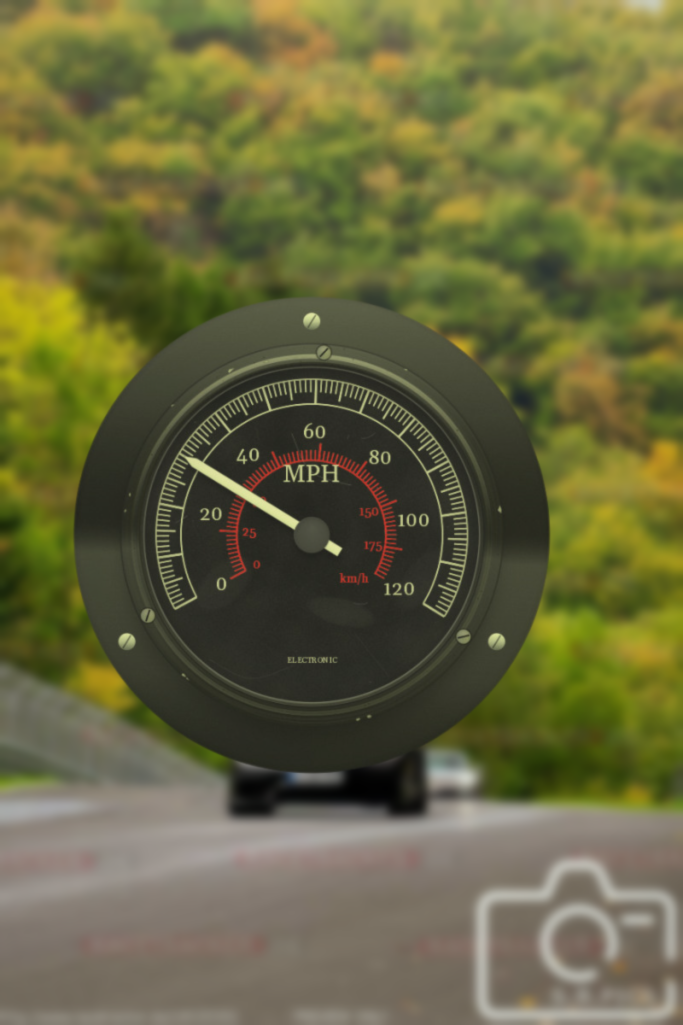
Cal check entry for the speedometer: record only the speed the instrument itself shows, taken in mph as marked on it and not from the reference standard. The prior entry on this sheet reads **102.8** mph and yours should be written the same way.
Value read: **30** mph
